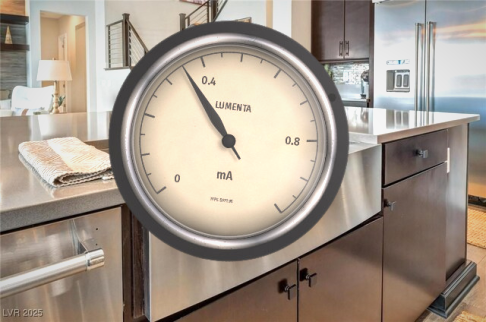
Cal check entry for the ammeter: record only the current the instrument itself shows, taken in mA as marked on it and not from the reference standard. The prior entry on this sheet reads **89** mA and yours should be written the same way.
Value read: **0.35** mA
